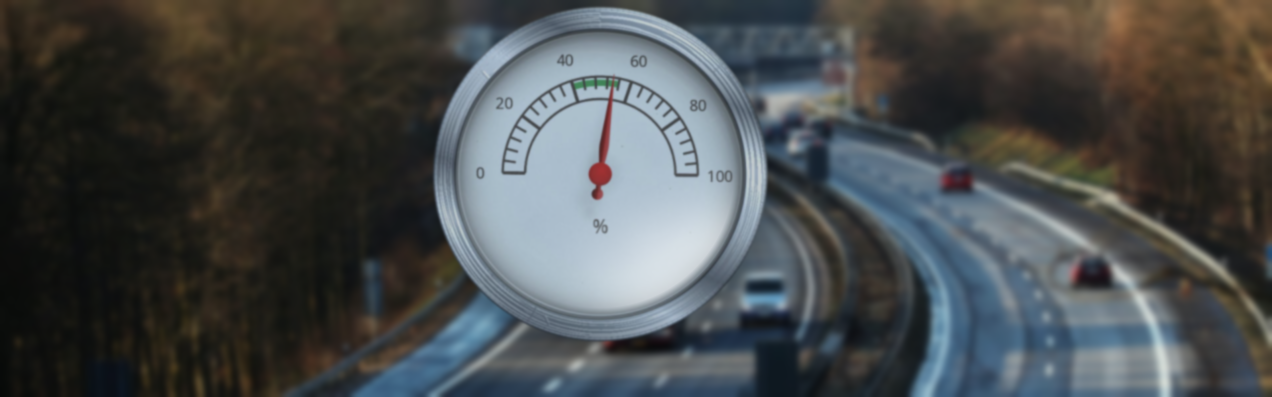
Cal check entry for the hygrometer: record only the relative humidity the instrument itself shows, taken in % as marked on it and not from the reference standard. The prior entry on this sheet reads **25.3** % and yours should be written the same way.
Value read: **54** %
